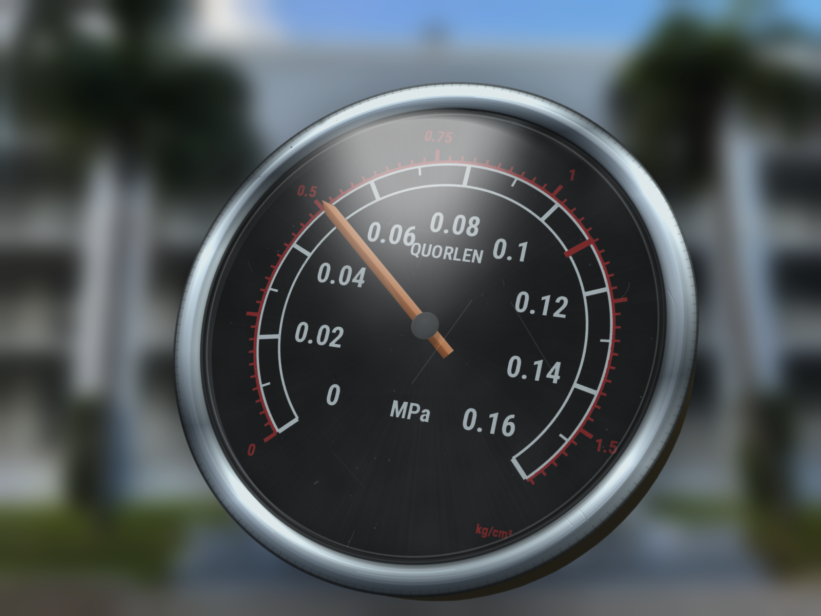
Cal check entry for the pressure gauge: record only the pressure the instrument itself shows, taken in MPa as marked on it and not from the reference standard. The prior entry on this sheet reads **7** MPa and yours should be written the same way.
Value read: **0.05** MPa
